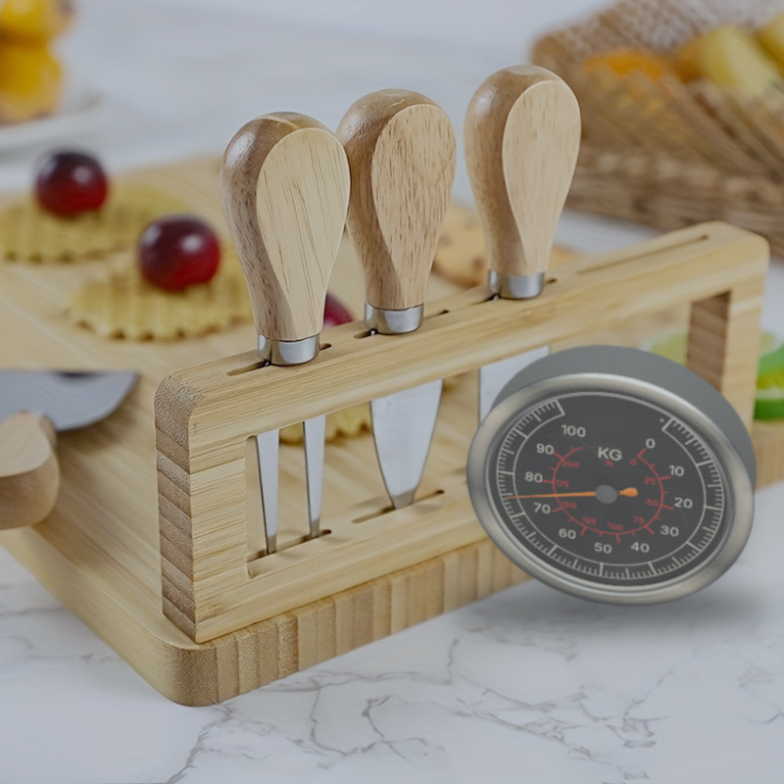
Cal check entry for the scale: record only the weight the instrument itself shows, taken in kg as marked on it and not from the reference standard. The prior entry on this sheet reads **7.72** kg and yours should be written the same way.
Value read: **75** kg
